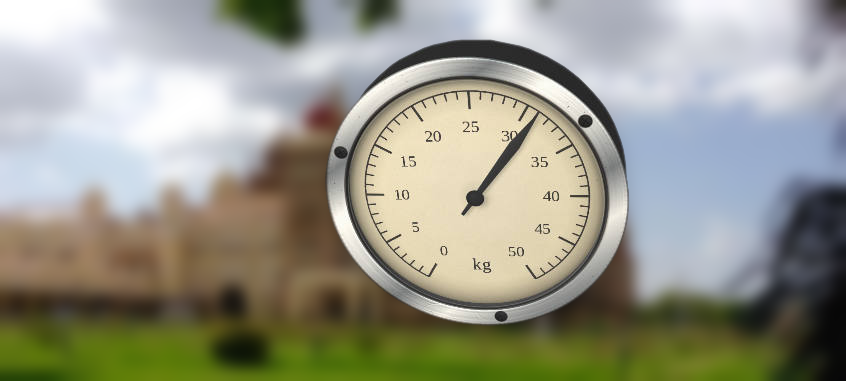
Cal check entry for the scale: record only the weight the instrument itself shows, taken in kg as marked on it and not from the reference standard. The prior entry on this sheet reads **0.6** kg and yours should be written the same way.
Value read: **31** kg
